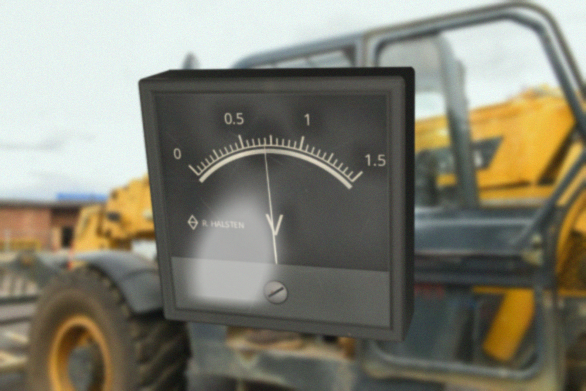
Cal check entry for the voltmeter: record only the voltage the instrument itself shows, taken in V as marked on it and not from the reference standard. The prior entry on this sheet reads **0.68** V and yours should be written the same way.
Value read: **0.7** V
